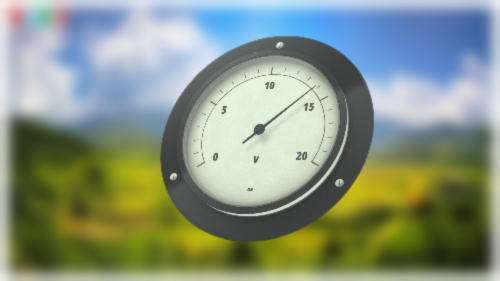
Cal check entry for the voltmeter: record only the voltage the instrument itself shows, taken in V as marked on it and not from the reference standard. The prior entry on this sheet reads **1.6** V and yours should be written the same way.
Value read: **14** V
